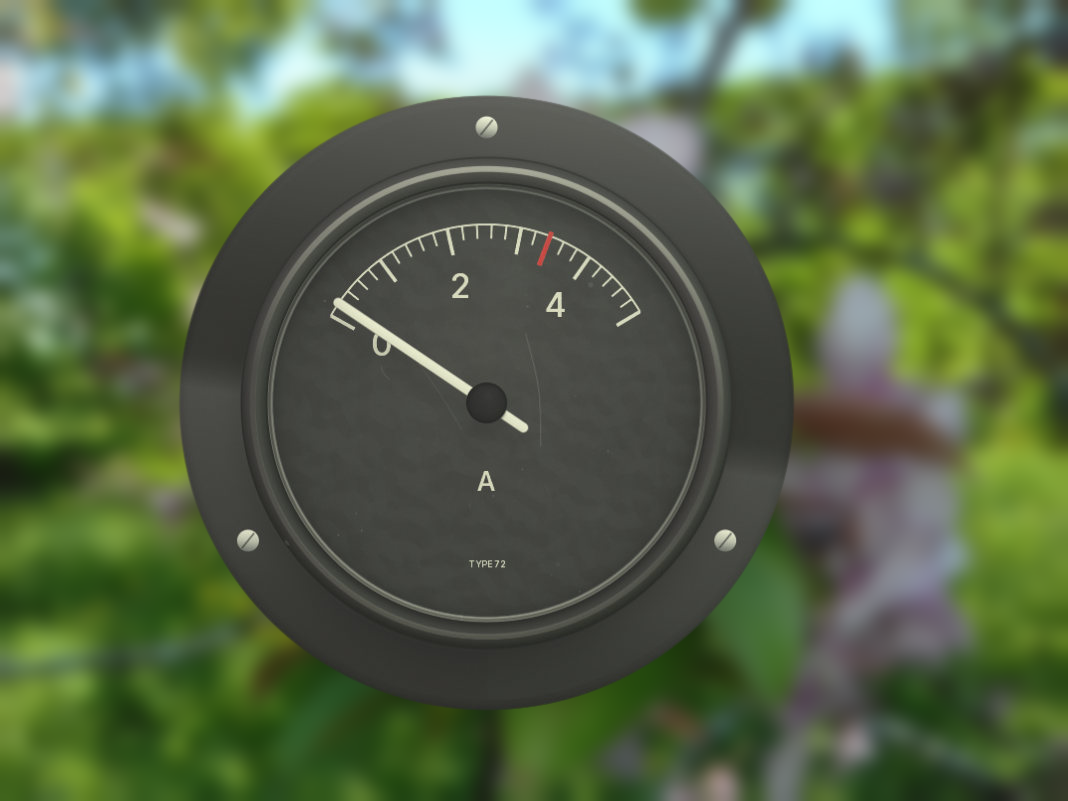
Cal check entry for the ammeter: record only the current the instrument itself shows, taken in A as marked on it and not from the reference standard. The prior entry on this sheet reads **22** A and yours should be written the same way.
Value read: **0.2** A
